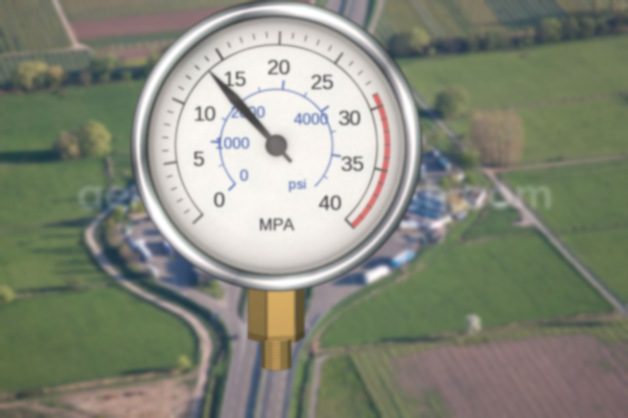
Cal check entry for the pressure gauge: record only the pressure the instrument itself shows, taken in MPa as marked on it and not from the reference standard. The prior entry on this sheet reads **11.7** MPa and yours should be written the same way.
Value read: **13.5** MPa
